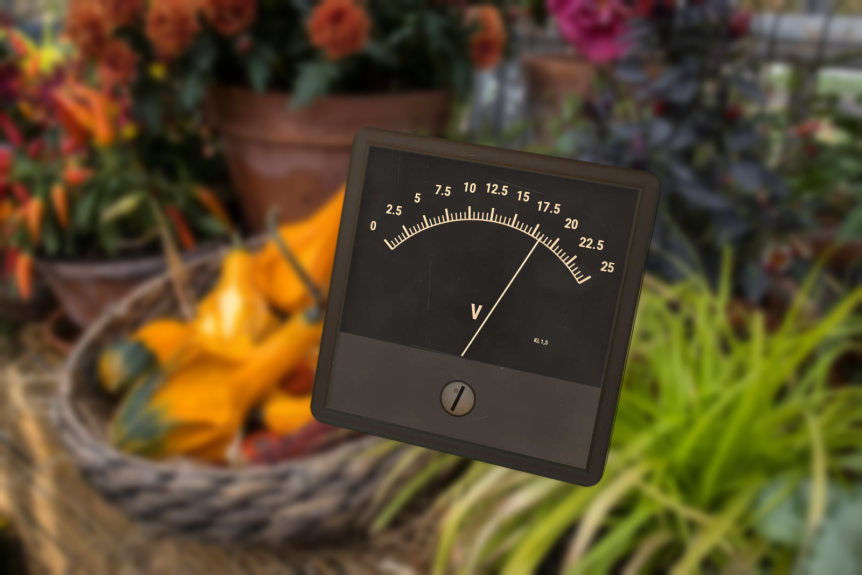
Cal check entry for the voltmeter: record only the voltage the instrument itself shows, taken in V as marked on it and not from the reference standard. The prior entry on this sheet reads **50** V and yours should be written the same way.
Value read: **18.5** V
